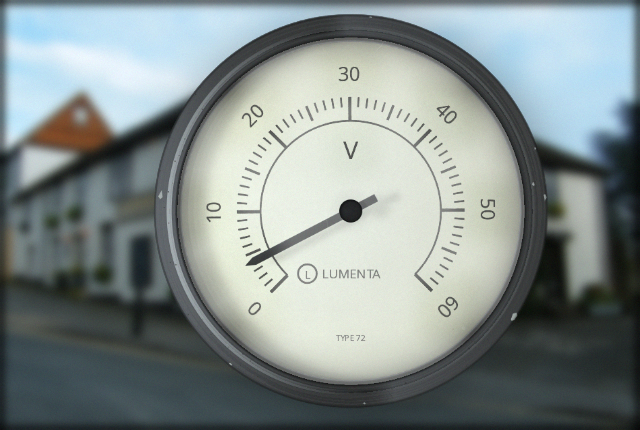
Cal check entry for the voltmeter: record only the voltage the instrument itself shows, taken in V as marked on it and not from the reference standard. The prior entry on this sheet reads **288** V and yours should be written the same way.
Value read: **4** V
